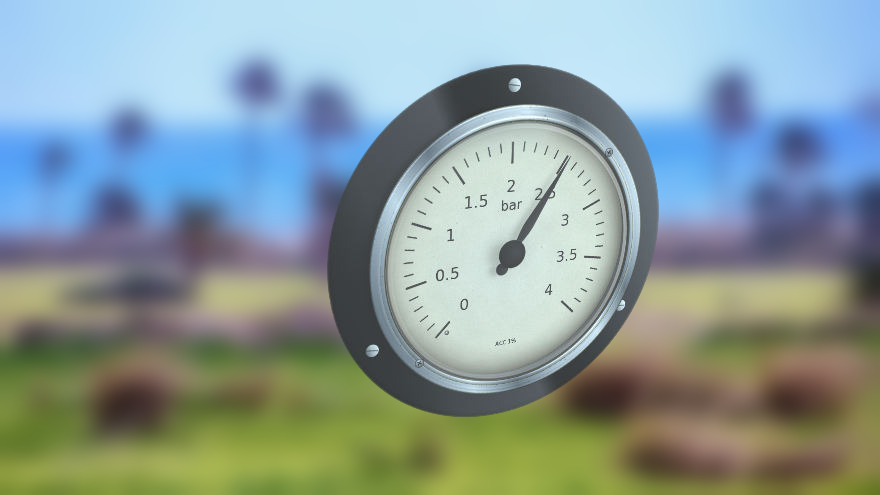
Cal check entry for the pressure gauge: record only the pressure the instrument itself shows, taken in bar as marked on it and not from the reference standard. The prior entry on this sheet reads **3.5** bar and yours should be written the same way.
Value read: **2.5** bar
